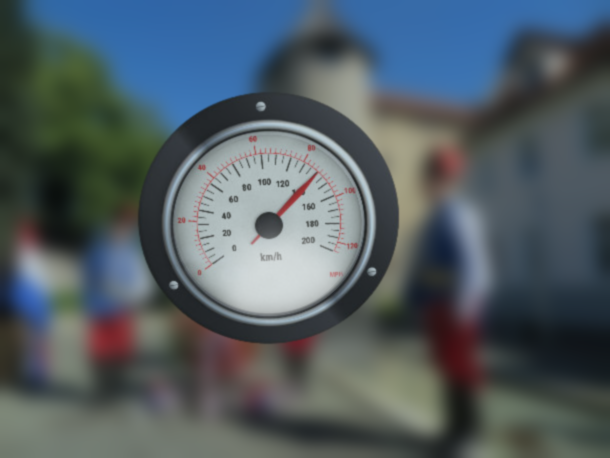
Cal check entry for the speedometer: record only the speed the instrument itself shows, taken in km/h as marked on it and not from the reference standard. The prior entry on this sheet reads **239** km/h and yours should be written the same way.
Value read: **140** km/h
